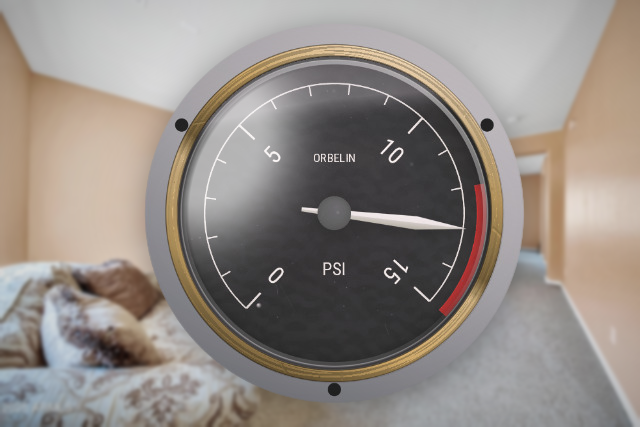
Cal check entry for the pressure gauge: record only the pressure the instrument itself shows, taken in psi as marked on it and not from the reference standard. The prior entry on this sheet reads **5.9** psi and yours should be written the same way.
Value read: **13** psi
